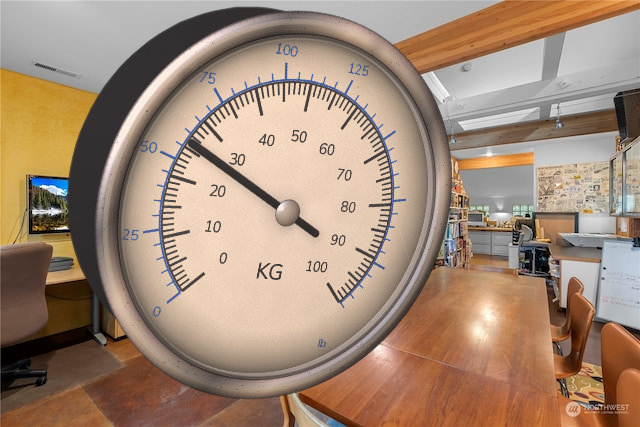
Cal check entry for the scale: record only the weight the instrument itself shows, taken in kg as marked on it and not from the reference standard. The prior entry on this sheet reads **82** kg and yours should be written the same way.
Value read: **26** kg
